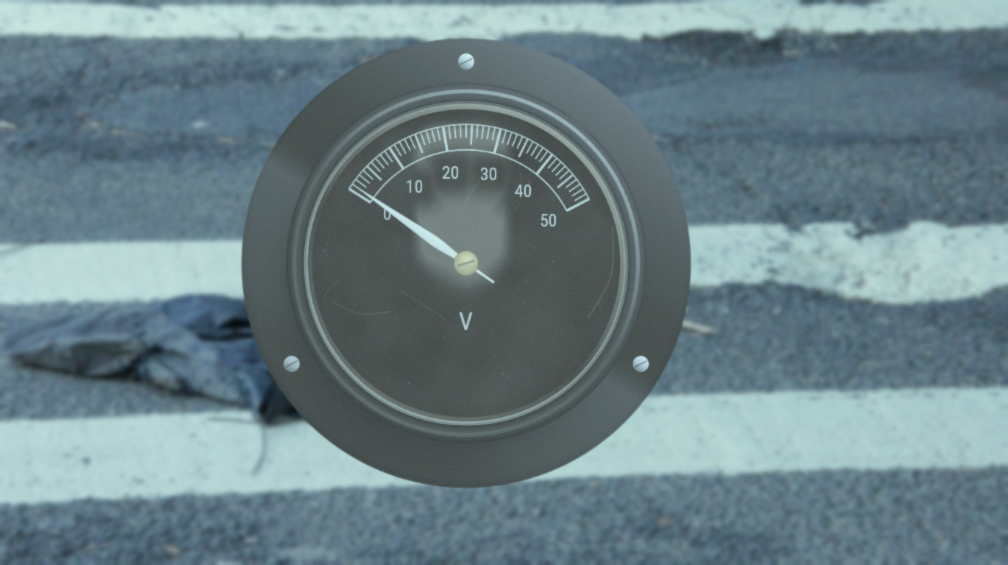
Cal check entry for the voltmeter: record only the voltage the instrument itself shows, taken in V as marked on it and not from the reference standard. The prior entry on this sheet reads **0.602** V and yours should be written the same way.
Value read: **1** V
